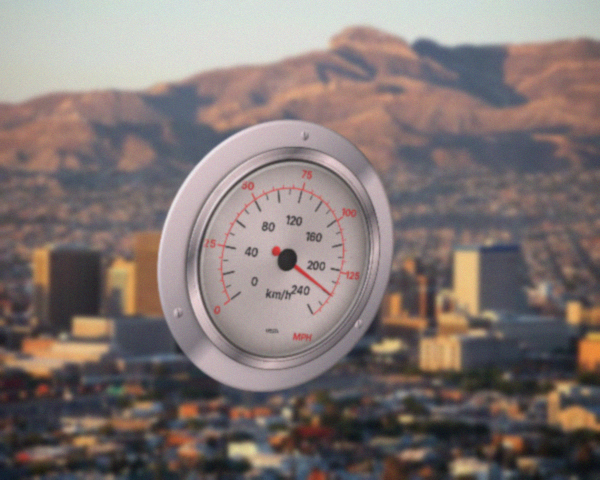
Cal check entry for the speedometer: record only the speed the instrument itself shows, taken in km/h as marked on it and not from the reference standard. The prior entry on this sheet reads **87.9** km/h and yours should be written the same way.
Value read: **220** km/h
